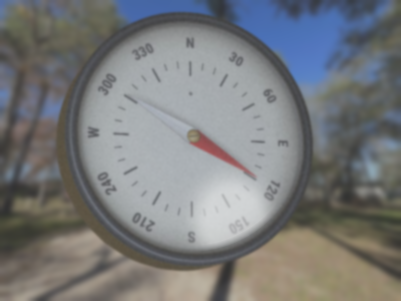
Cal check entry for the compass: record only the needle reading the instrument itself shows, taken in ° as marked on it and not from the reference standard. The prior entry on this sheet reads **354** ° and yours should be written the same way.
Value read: **120** °
